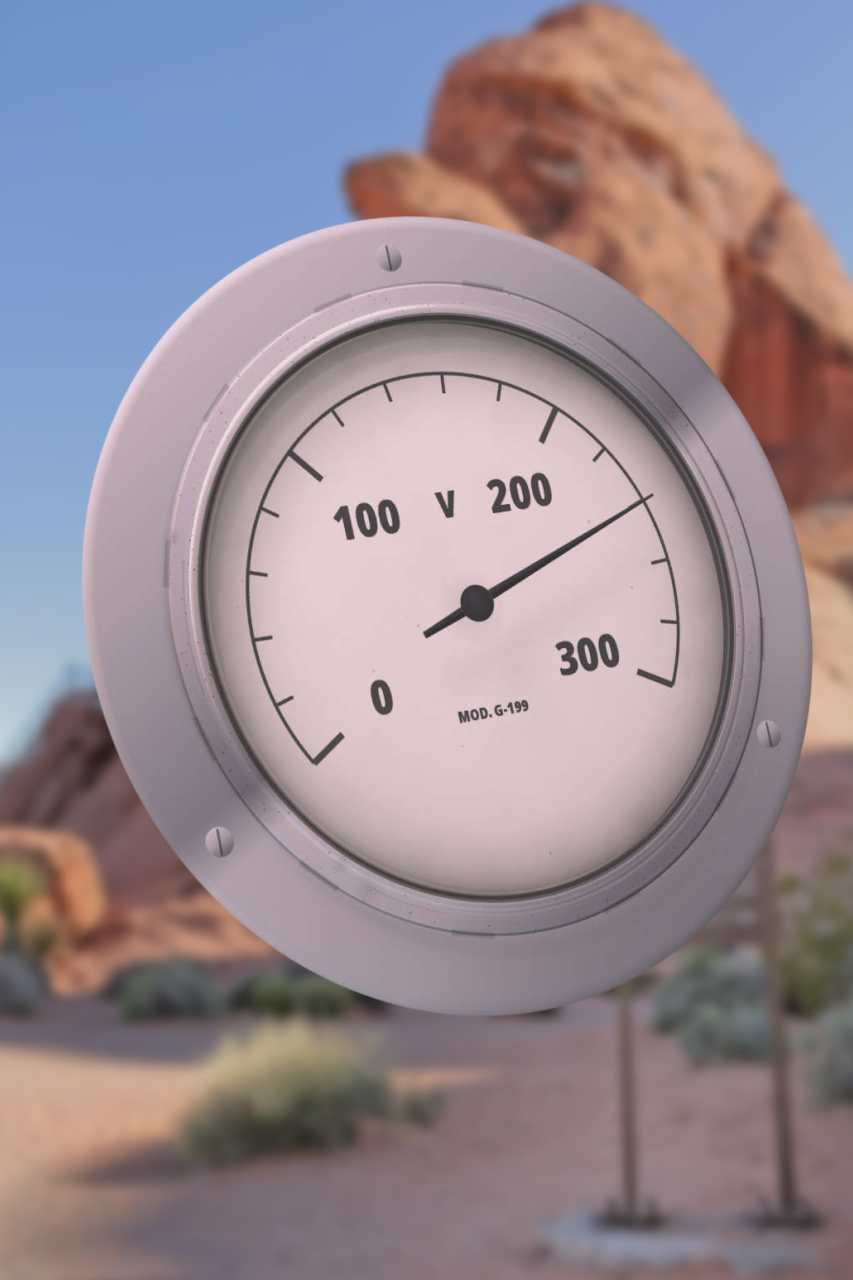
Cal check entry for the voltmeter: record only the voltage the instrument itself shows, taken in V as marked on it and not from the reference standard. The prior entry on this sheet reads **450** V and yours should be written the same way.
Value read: **240** V
